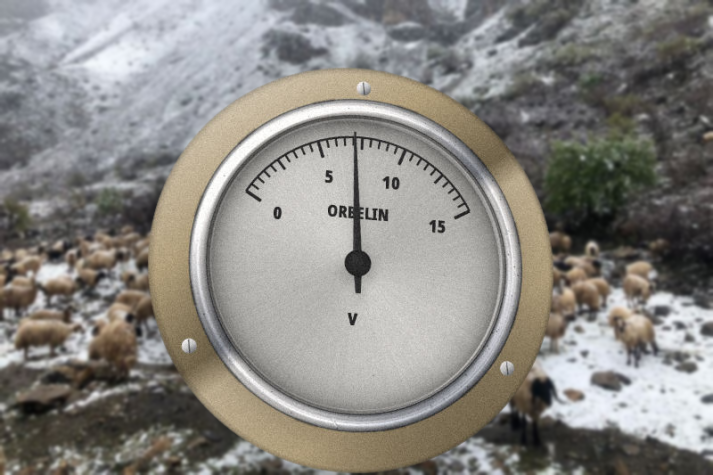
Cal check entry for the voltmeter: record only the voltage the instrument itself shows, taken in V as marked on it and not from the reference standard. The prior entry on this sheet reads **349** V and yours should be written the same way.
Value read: **7** V
